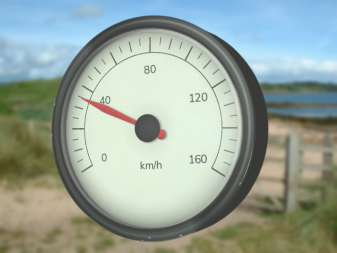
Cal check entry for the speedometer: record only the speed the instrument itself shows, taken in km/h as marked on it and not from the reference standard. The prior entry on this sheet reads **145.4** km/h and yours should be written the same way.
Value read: **35** km/h
